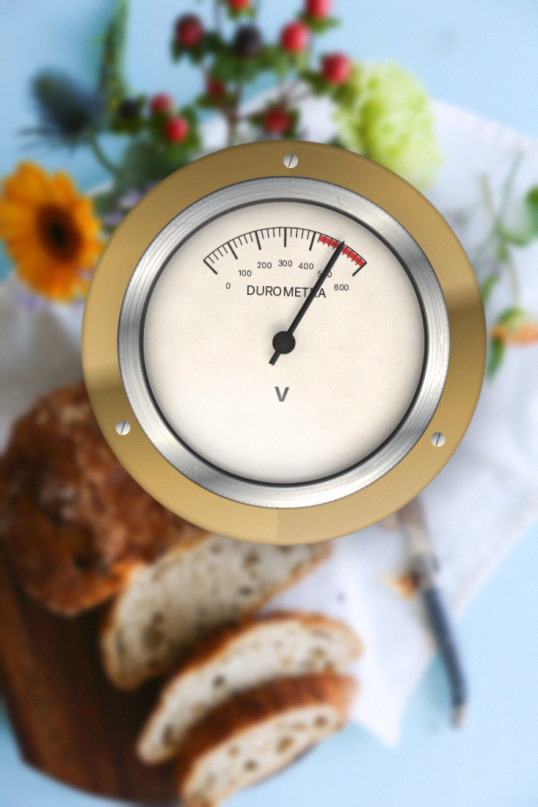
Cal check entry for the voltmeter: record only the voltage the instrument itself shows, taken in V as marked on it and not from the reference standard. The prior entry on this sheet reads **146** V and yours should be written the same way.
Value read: **500** V
